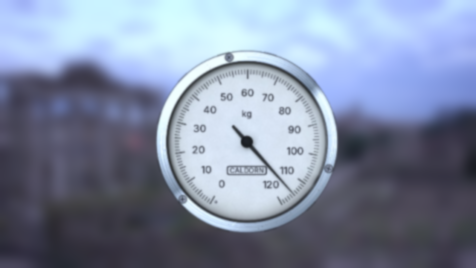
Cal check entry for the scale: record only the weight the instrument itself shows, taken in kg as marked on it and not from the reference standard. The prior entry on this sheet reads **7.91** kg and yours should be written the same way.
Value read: **115** kg
